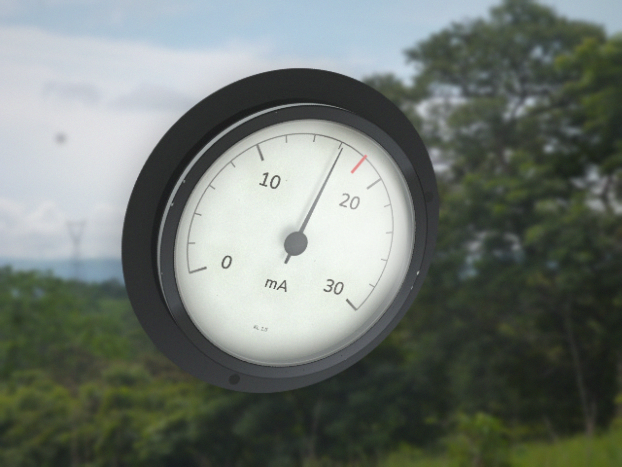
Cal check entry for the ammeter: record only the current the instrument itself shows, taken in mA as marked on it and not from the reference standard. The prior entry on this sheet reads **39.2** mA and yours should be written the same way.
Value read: **16** mA
